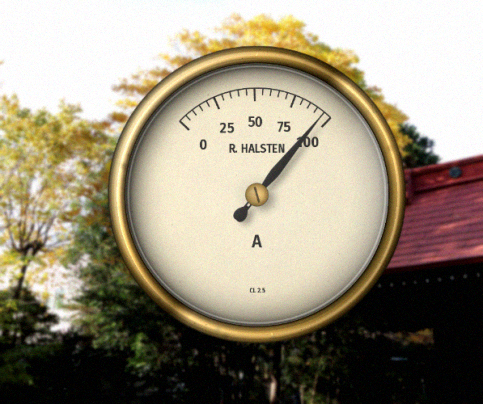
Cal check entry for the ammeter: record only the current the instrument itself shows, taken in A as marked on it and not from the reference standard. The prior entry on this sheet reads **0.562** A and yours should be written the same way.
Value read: **95** A
